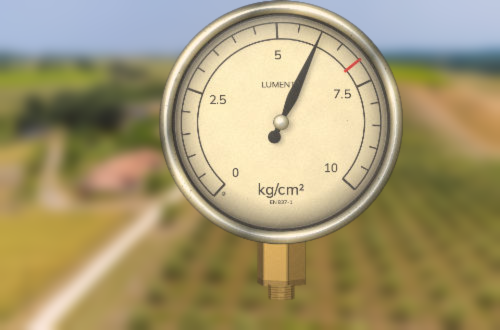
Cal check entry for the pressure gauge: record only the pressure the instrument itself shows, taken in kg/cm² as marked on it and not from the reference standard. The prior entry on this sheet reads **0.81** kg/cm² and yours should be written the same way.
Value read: **6** kg/cm²
